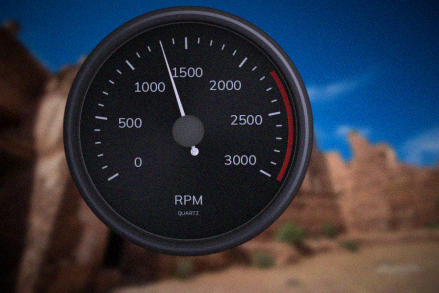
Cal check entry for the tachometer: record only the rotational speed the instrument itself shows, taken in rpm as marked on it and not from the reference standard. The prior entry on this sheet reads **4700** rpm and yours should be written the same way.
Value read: **1300** rpm
